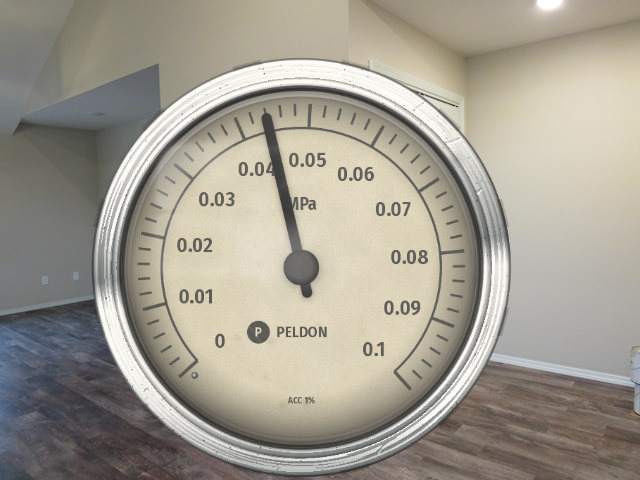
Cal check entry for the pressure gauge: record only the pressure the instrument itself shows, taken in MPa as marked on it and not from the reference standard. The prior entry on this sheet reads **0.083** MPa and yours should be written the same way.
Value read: **0.044** MPa
